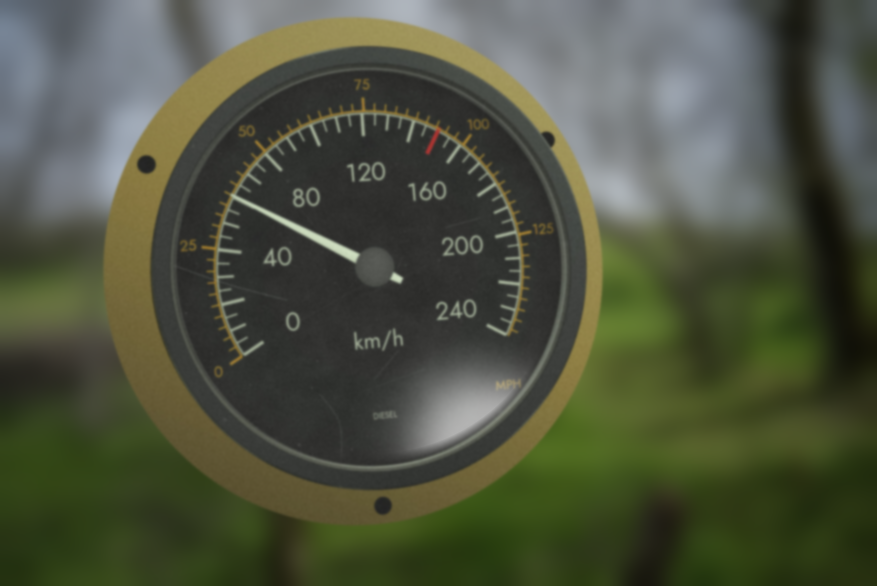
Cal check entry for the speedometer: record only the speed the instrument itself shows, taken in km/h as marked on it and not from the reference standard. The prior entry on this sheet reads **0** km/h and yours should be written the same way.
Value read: **60** km/h
